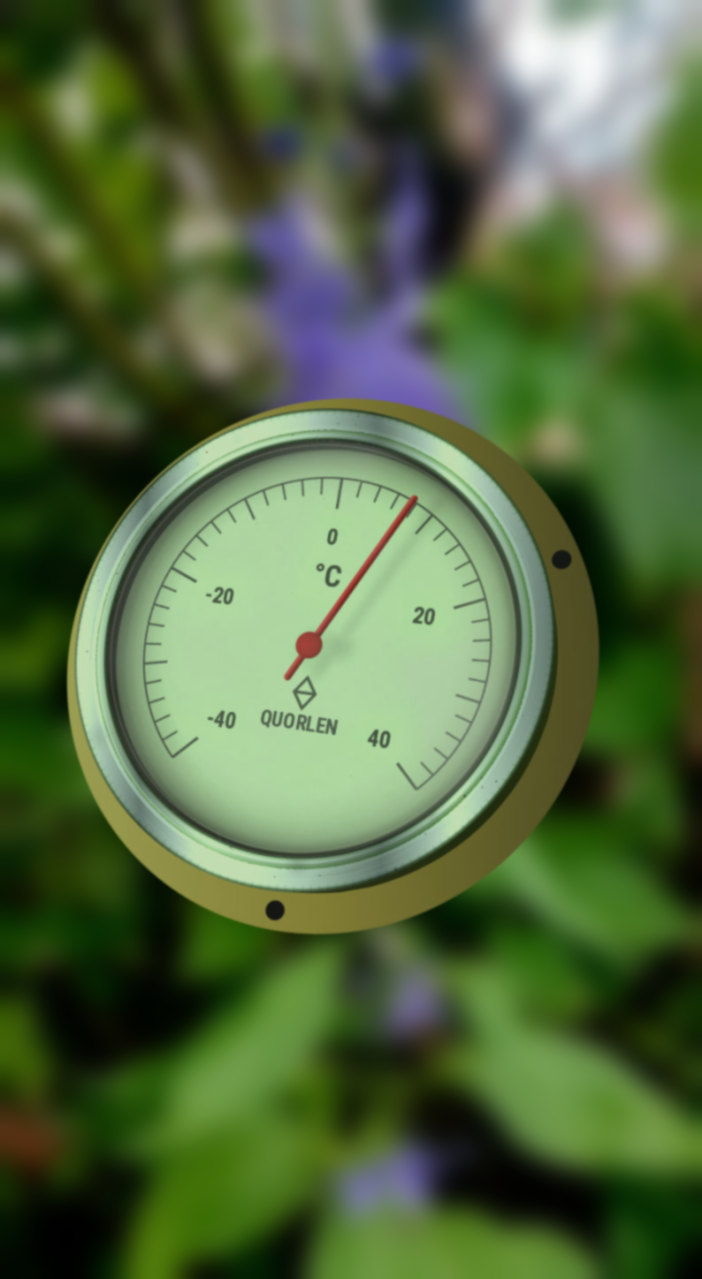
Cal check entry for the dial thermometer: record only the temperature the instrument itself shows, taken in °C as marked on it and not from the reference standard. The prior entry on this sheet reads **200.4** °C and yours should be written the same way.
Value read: **8** °C
